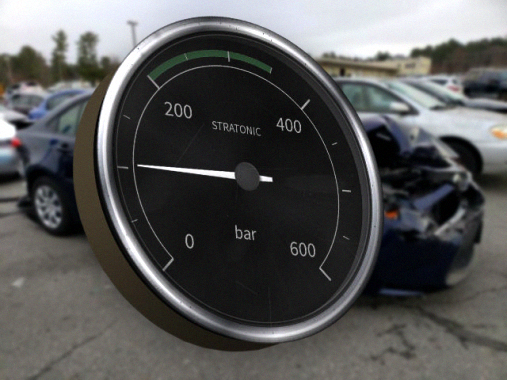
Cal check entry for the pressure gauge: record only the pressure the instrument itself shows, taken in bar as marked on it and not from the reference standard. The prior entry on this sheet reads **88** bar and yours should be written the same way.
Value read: **100** bar
